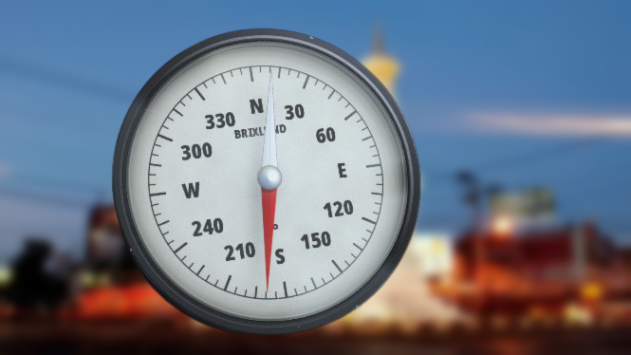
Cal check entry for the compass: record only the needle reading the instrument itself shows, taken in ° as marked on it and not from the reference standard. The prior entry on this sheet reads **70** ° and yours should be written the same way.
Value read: **190** °
